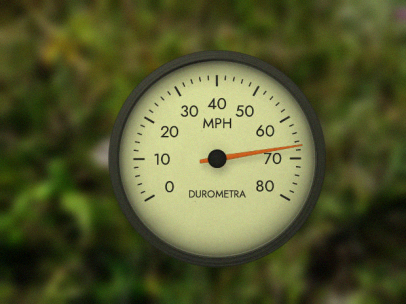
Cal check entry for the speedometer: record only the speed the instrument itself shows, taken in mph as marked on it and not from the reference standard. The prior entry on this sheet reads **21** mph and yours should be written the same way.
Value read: **67** mph
